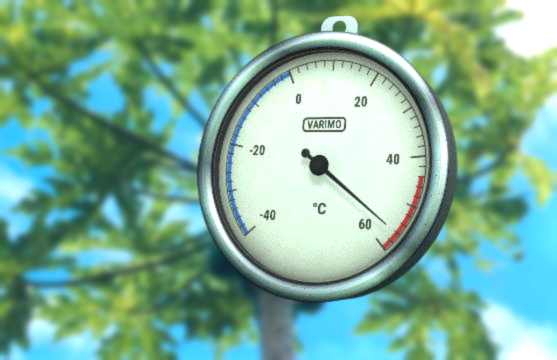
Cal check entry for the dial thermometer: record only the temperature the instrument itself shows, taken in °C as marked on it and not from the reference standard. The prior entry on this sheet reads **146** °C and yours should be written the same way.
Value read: **56** °C
